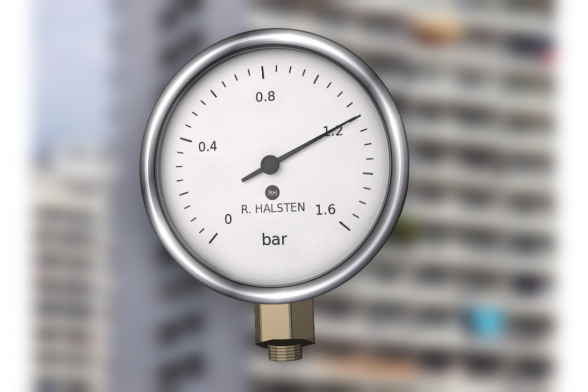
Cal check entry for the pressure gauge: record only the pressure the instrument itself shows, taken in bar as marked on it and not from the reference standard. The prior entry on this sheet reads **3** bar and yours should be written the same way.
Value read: **1.2** bar
